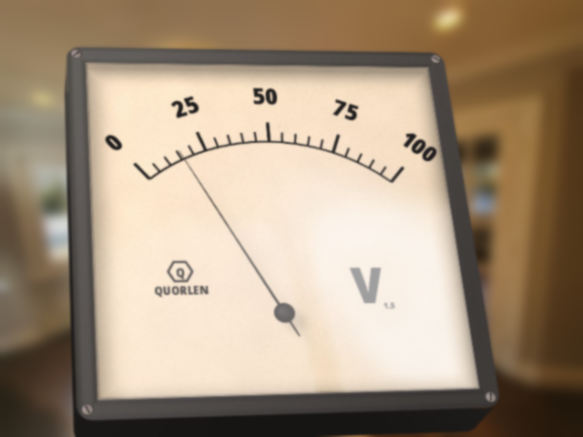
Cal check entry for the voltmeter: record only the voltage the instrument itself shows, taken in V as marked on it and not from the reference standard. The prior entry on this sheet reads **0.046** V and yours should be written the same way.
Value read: **15** V
